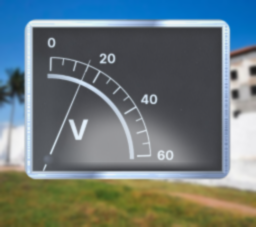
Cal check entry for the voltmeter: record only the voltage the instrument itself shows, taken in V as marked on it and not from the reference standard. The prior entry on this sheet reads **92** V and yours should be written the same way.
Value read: **15** V
